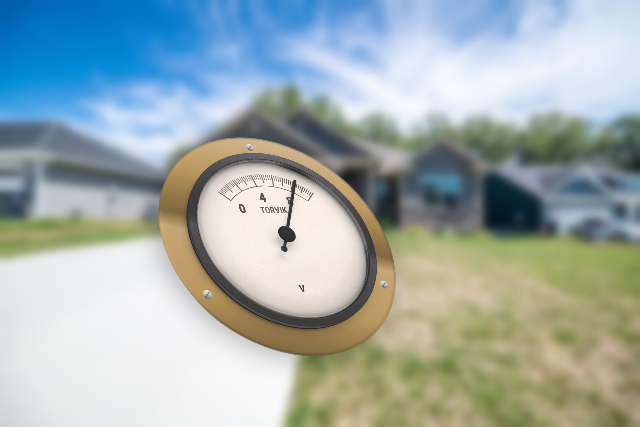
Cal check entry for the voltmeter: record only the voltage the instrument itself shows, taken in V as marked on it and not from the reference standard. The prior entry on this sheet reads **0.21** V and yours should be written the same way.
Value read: **8** V
